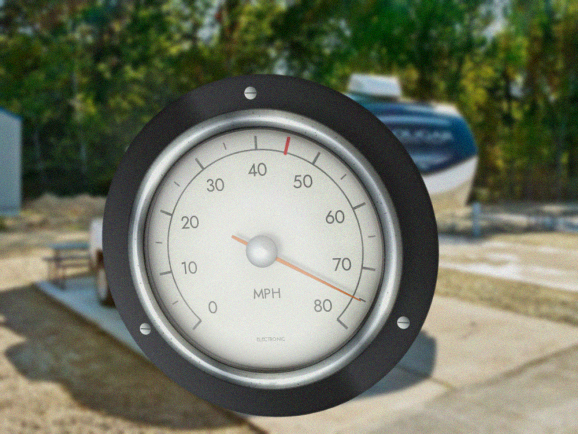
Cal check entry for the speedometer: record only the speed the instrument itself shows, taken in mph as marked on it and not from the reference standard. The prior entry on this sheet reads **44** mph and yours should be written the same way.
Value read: **75** mph
